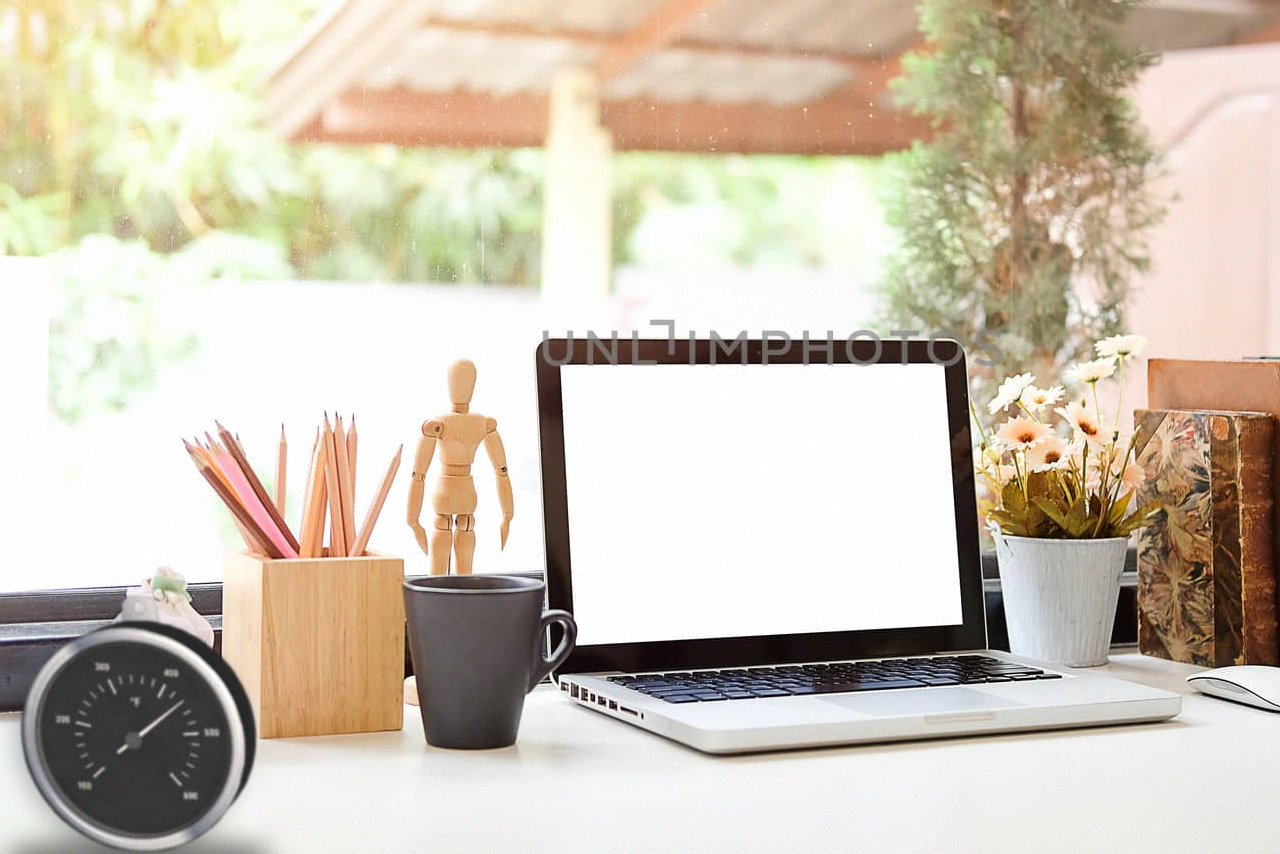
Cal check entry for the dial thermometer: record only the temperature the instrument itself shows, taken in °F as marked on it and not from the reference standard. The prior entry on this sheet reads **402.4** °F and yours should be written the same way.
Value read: **440** °F
